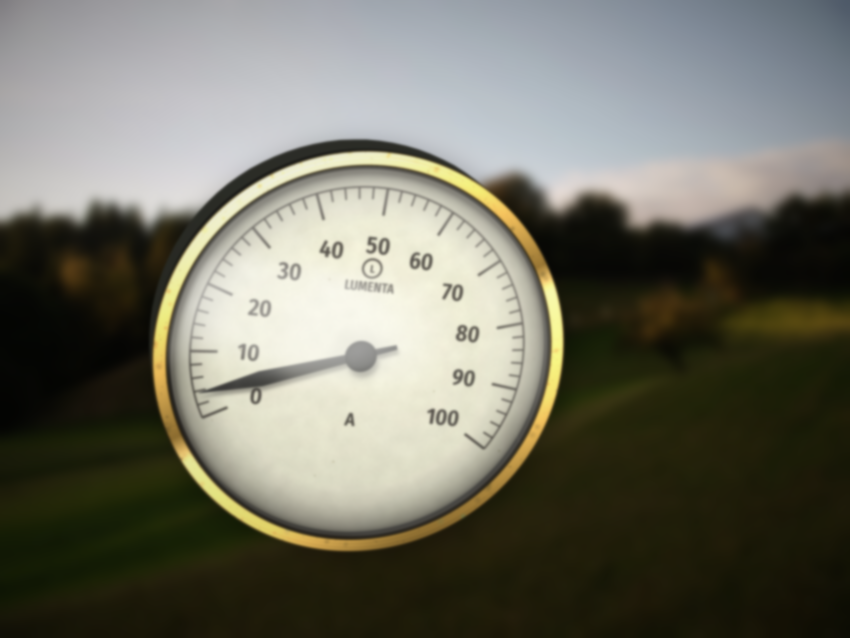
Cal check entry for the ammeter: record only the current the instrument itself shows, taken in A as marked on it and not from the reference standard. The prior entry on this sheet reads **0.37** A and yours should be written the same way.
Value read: **4** A
